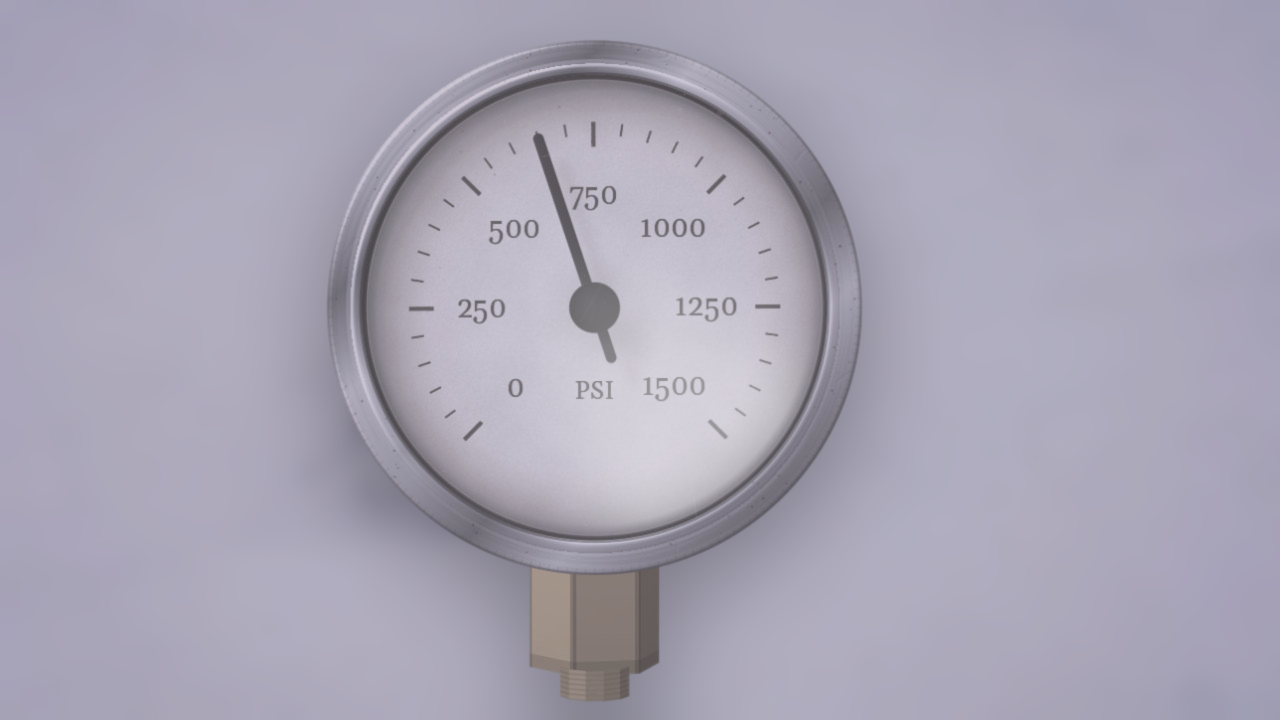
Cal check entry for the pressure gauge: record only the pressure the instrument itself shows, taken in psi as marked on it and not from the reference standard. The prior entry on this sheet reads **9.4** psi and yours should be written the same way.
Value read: **650** psi
